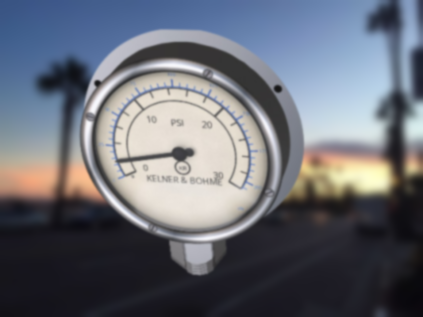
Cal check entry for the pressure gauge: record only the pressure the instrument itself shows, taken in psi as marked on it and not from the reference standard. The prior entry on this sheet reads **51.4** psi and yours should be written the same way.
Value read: **2** psi
